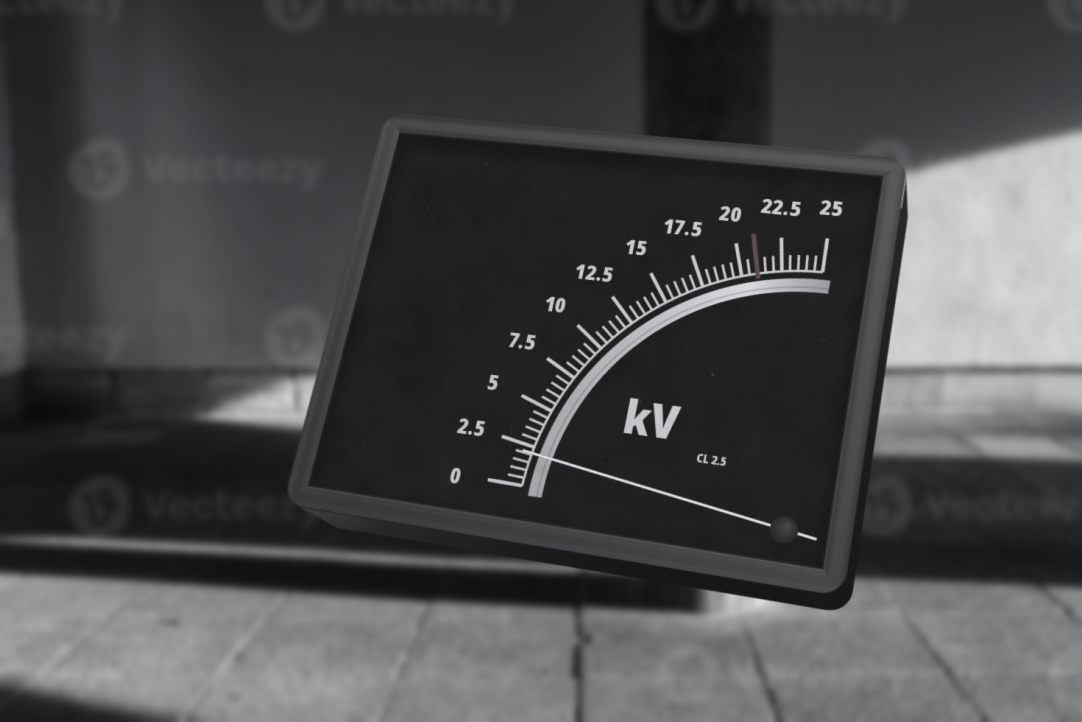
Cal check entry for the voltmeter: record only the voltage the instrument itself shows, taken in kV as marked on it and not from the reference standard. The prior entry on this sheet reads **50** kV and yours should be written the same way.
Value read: **2** kV
